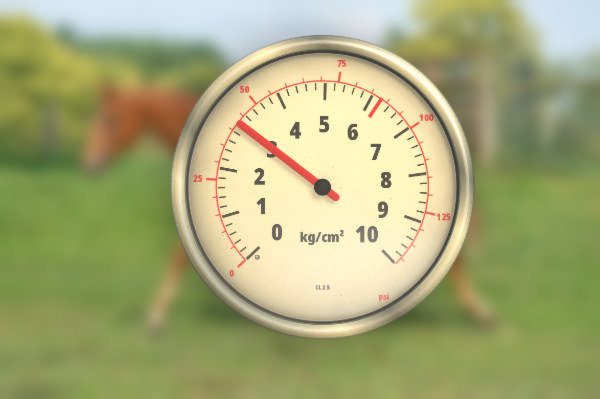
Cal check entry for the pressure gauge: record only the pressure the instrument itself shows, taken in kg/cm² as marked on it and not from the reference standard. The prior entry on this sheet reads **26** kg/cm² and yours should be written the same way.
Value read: **3** kg/cm²
